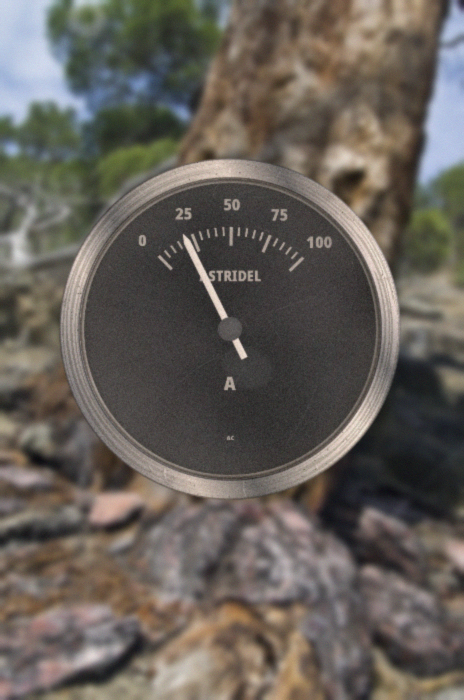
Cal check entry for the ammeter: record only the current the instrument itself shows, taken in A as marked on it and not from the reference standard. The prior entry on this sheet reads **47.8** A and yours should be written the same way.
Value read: **20** A
